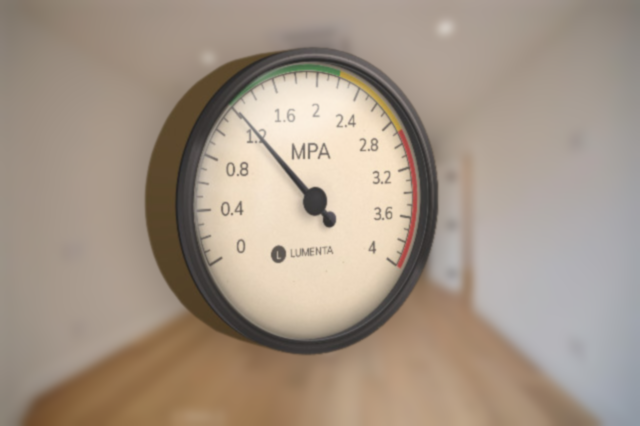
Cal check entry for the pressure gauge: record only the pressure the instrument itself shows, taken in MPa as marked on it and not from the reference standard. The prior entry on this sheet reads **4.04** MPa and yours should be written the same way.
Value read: **1.2** MPa
